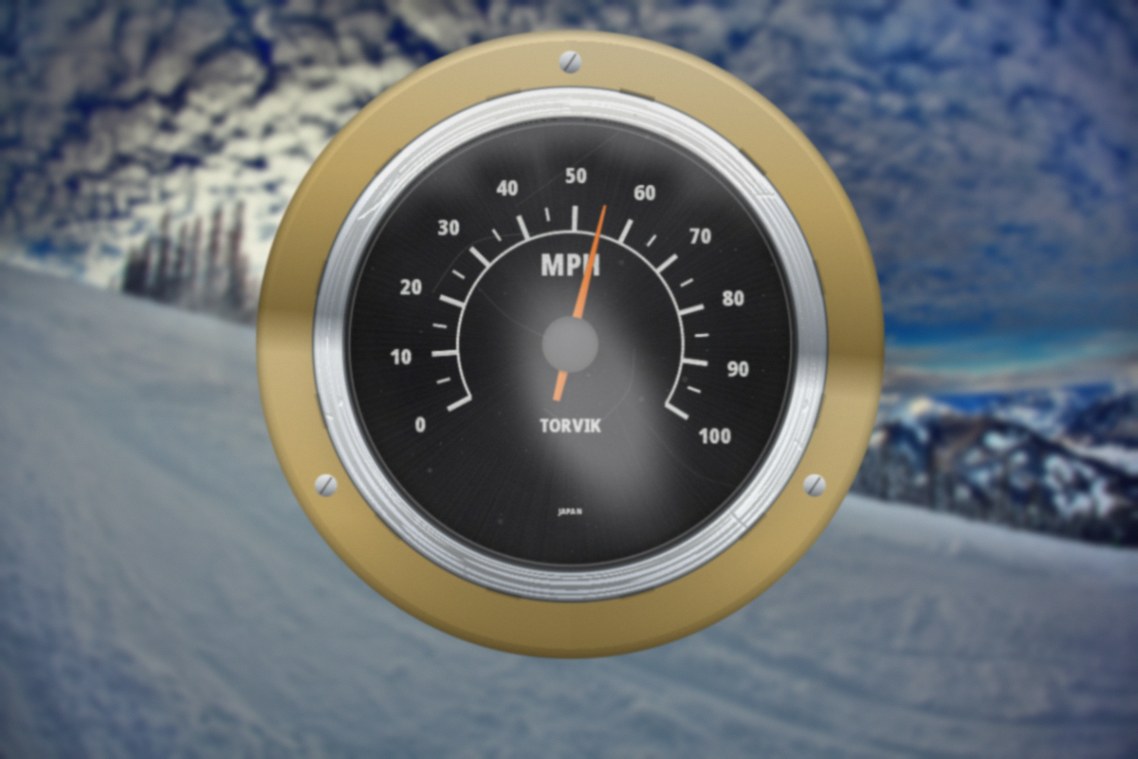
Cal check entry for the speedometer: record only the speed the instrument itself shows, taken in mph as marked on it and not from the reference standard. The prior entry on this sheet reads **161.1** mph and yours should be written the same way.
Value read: **55** mph
